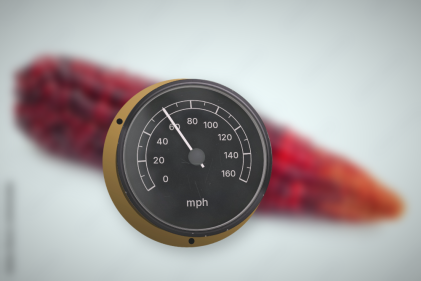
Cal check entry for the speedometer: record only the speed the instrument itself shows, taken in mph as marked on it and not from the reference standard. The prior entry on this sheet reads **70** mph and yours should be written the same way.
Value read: **60** mph
